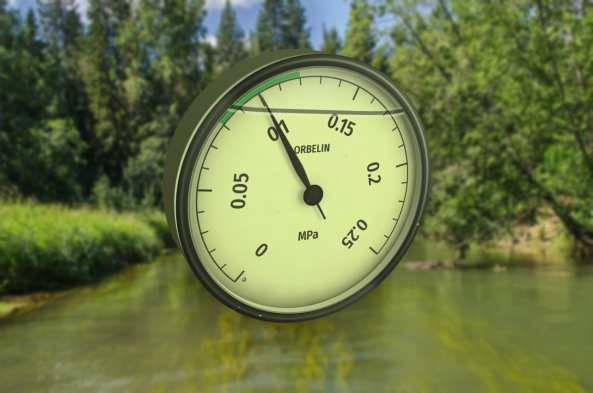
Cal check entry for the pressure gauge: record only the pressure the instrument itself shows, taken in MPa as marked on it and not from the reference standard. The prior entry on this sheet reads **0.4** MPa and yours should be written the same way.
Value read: **0.1** MPa
